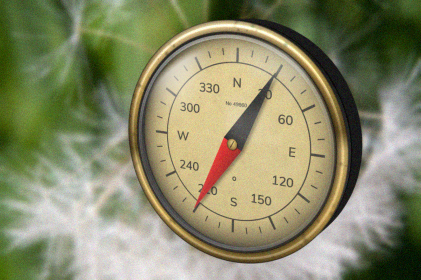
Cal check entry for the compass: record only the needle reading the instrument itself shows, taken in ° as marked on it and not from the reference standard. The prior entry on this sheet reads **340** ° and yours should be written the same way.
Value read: **210** °
